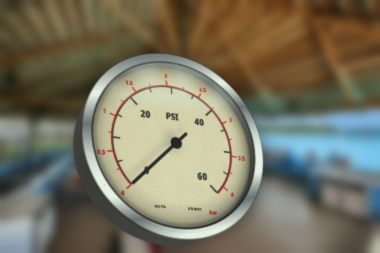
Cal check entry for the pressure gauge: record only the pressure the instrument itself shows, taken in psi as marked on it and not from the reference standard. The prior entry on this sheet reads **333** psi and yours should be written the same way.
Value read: **0** psi
